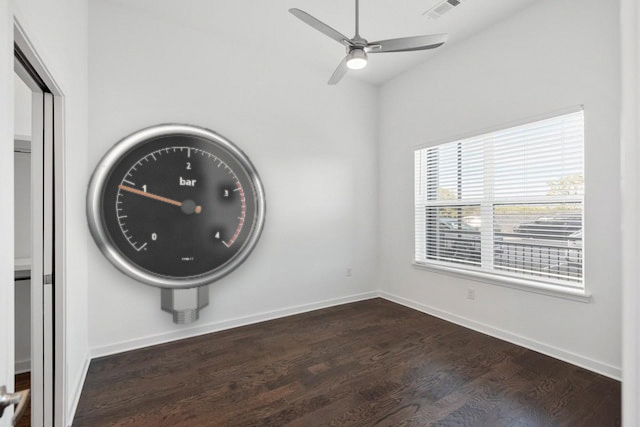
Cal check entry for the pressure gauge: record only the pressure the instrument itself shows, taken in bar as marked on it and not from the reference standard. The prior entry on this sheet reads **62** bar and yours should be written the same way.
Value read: **0.9** bar
